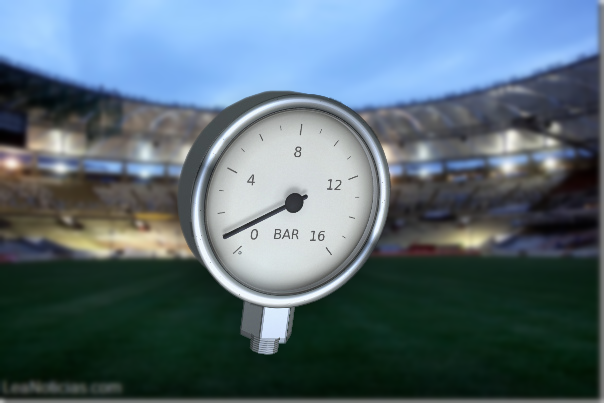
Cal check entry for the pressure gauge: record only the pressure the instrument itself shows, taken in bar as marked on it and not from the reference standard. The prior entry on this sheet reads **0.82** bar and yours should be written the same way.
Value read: **1** bar
